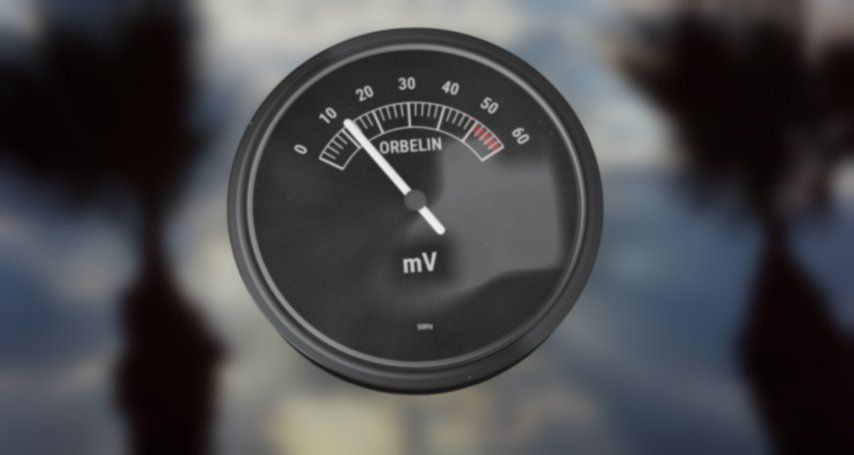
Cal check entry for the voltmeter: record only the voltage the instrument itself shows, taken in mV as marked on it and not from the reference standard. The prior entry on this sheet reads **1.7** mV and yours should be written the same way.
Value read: **12** mV
